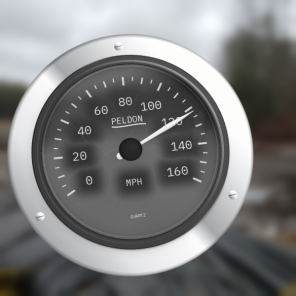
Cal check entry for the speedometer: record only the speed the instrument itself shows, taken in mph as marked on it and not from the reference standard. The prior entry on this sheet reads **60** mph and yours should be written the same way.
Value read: **122.5** mph
